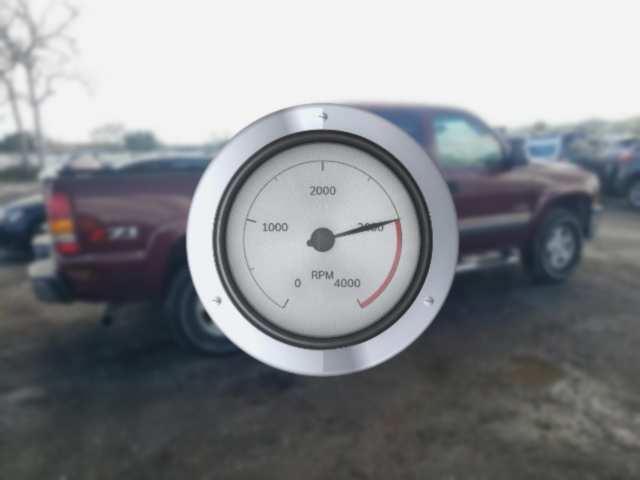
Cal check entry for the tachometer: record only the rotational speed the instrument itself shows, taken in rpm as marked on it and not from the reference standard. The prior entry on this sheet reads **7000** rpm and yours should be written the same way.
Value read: **3000** rpm
